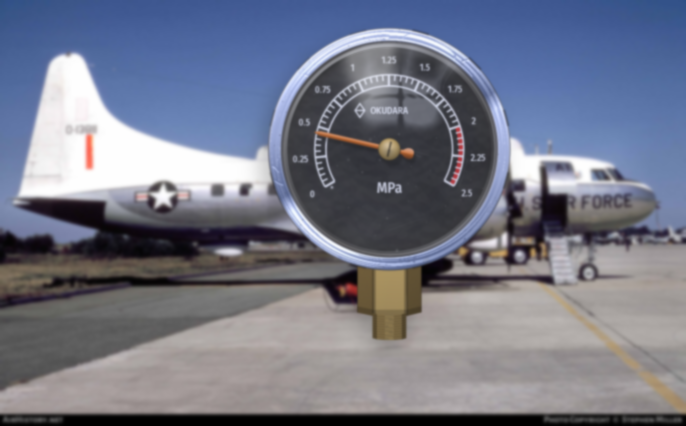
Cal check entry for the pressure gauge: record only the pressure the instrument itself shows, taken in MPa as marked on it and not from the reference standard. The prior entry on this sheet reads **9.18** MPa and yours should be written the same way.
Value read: **0.45** MPa
